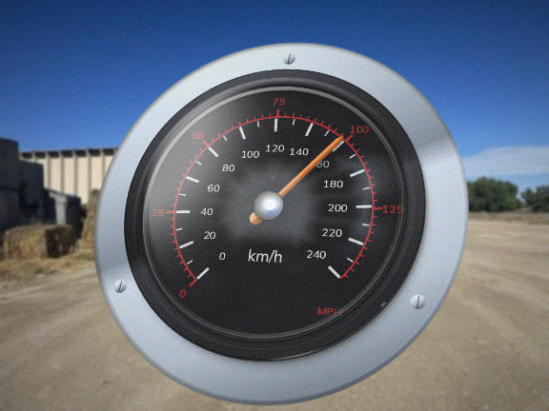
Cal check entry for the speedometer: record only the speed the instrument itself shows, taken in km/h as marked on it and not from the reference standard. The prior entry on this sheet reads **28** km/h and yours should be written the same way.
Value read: **160** km/h
